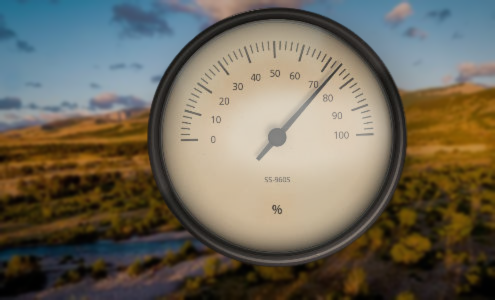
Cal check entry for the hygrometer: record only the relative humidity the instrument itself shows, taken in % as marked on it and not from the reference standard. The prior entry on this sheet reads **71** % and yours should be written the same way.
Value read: **74** %
